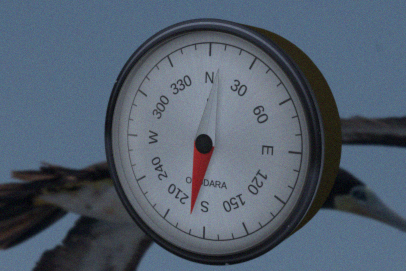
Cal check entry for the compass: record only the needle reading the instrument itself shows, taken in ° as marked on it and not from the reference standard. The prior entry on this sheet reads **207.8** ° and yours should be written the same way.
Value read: **190** °
